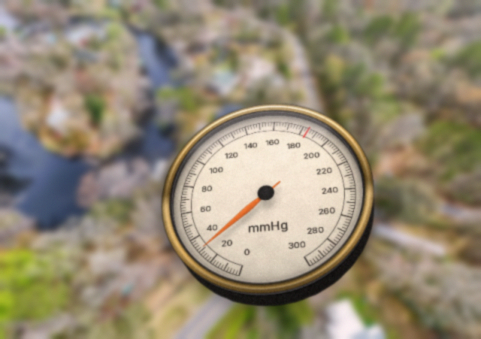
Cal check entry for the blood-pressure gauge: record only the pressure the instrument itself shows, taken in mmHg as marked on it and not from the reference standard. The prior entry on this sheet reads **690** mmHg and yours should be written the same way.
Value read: **30** mmHg
